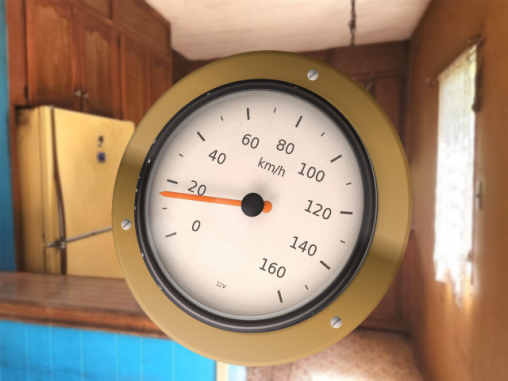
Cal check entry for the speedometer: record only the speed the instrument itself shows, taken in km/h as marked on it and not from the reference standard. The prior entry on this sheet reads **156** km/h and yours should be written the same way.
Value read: **15** km/h
